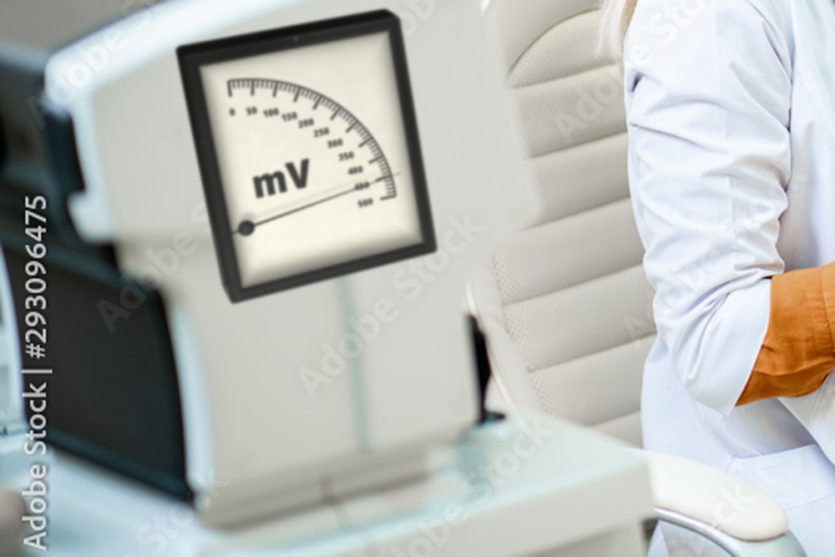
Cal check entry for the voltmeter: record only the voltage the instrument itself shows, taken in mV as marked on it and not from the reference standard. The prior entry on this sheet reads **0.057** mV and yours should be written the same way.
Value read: **450** mV
